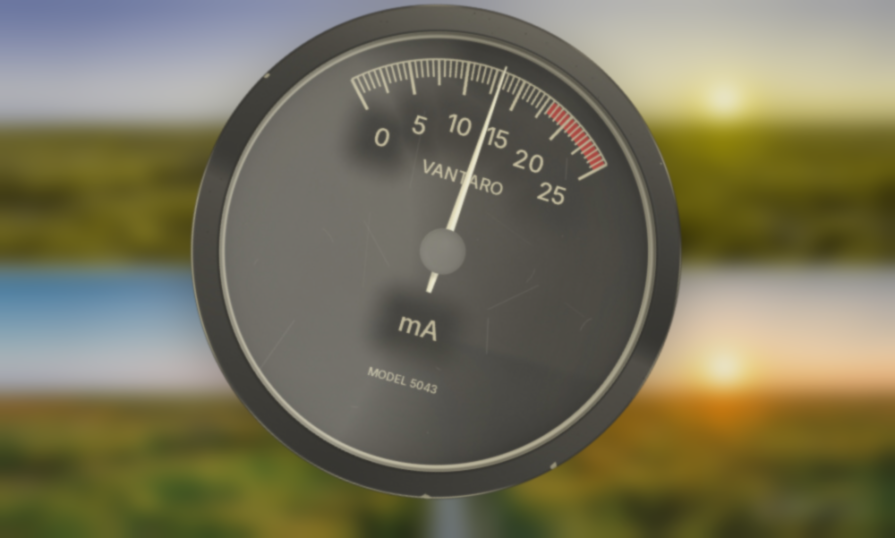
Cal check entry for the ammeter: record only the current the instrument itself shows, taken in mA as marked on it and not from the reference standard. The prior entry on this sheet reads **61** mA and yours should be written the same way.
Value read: **13** mA
